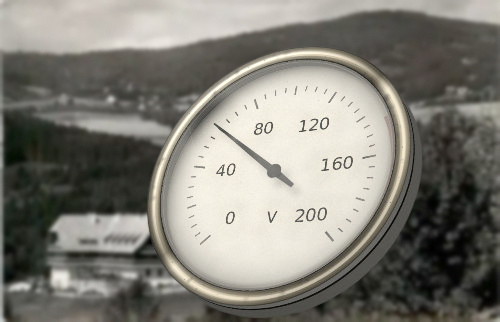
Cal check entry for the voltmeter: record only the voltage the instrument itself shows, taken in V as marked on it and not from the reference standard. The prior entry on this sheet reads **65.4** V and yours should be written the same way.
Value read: **60** V
